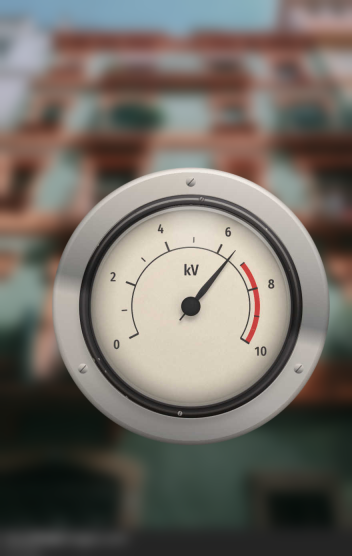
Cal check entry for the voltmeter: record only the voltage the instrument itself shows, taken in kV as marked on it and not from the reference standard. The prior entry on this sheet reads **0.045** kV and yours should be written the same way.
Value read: **6.5** kV
